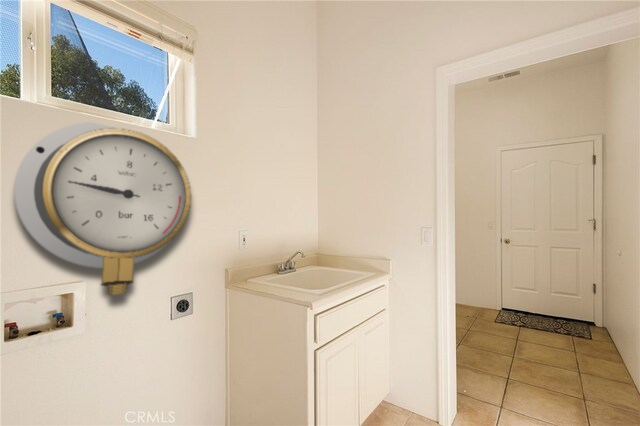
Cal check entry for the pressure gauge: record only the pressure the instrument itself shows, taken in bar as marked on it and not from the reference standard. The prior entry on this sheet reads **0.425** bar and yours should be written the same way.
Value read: **3** bar
